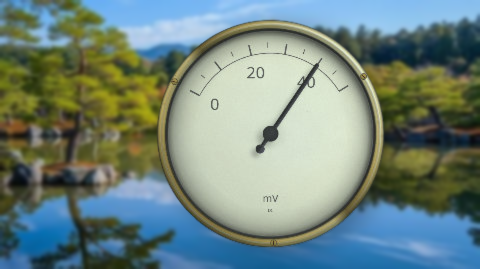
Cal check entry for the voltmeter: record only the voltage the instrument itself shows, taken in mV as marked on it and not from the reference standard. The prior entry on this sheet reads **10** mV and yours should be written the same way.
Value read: **40** mV
